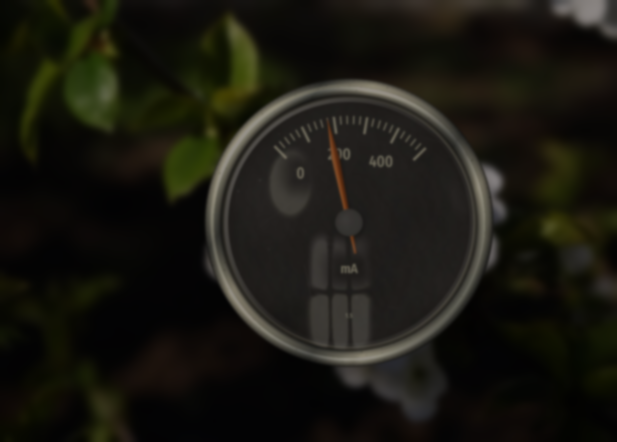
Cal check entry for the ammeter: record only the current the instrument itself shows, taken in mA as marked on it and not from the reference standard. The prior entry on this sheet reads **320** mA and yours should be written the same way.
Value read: **180** mA
